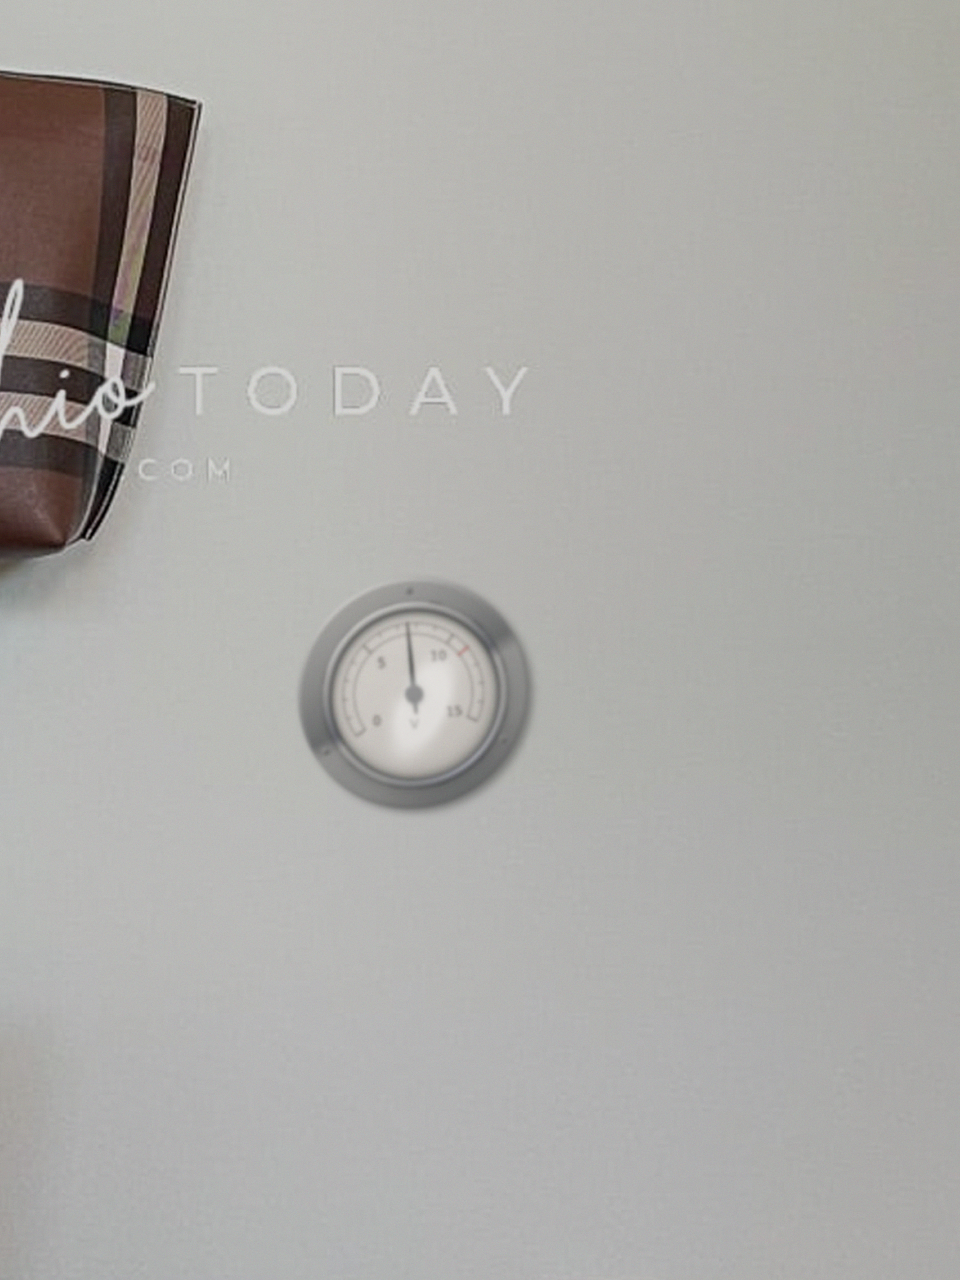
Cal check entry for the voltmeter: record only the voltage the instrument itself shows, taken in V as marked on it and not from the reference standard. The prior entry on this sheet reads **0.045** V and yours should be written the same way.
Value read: **7.5** V
